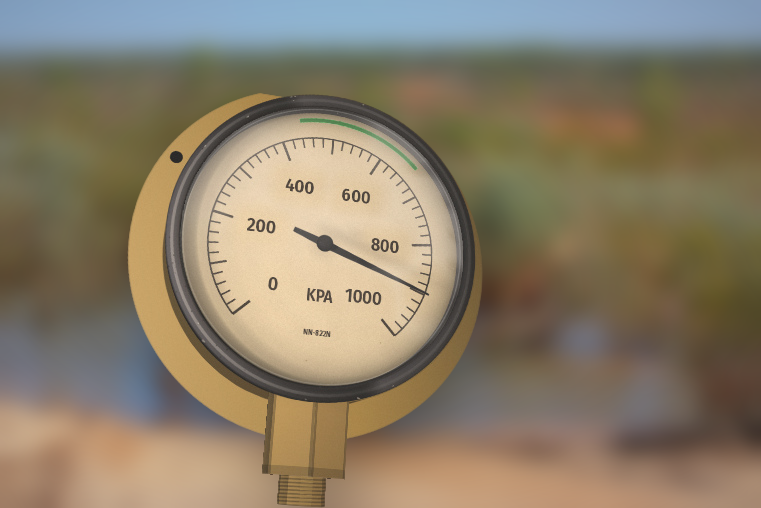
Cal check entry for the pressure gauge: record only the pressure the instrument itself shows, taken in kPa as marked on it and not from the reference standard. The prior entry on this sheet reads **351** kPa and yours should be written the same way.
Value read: **900** kPa
